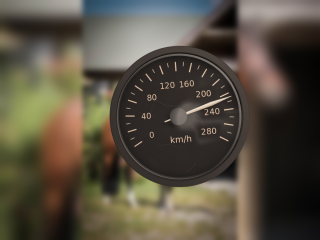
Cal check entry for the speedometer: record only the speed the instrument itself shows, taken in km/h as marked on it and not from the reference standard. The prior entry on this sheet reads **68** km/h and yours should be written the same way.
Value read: **225** km/h
